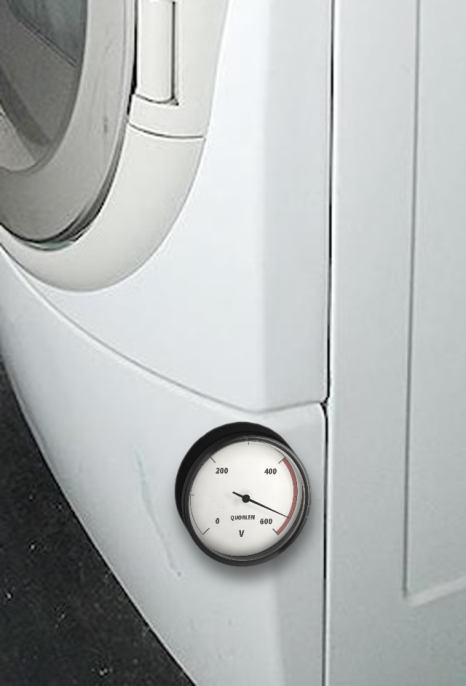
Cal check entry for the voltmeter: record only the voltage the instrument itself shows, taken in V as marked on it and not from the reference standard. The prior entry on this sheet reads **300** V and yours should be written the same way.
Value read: **550** V
